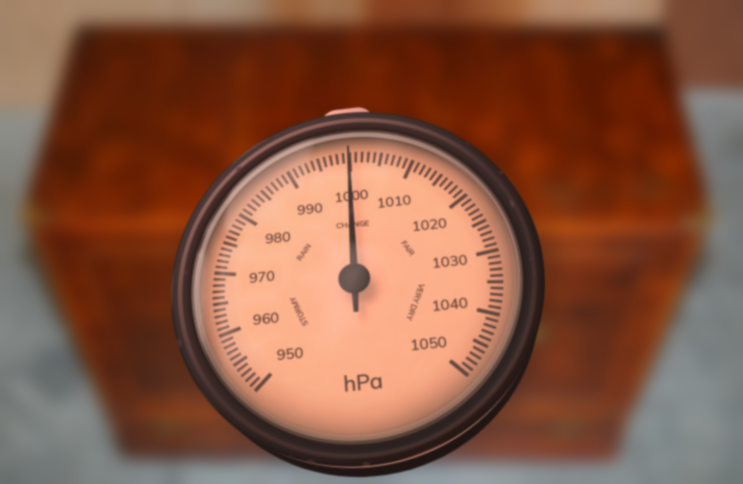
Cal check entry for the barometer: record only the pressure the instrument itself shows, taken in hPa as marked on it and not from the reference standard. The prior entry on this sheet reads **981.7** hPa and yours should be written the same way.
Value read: **1000** hPa
